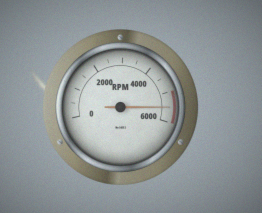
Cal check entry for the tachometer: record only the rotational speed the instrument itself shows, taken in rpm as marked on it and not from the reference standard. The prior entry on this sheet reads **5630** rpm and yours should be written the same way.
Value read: **5500** rpm
